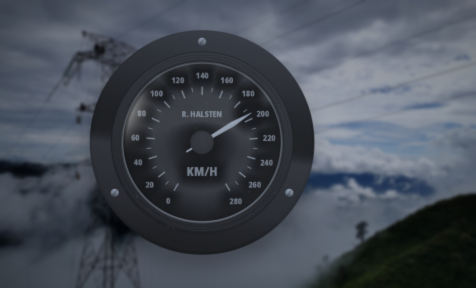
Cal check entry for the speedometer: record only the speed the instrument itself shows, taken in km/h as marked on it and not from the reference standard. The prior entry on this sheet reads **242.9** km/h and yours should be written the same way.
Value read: **195** km/h
